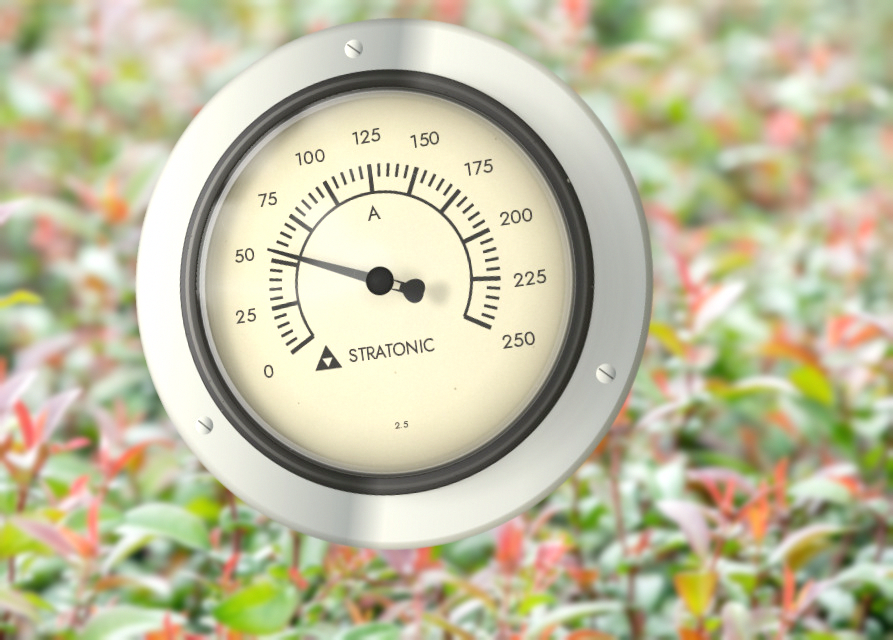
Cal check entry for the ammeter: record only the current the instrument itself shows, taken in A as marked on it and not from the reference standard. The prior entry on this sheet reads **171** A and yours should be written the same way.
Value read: **55** A
